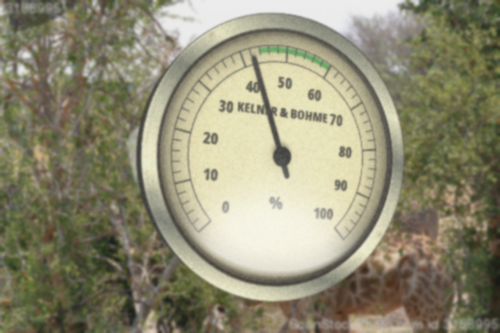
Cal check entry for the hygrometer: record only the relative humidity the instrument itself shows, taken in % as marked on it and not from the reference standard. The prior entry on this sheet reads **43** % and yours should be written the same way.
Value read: **42** %
